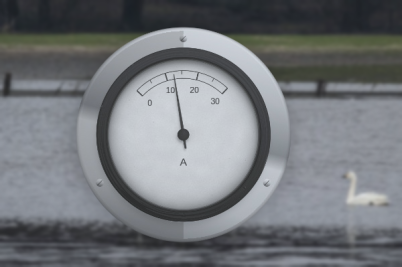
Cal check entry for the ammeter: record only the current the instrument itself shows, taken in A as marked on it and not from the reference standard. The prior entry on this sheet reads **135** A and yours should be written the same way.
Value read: **12.5** A
